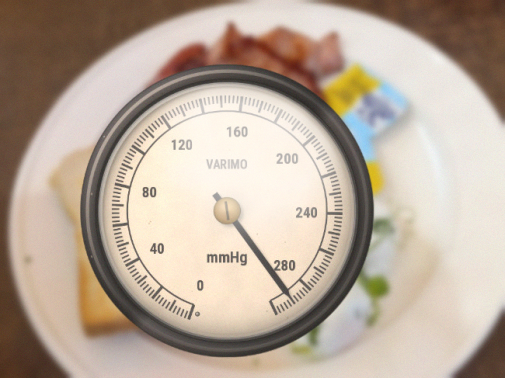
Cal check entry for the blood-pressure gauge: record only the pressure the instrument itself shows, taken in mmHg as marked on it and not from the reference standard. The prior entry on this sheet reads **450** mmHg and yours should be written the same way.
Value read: **290** mmHg
